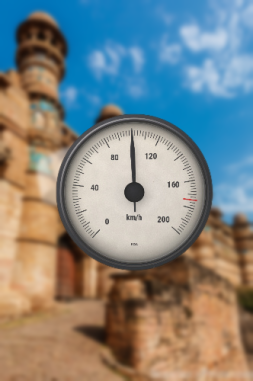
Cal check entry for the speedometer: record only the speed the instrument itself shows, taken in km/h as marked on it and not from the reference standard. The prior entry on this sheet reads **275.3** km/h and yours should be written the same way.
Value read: **100** km/h
